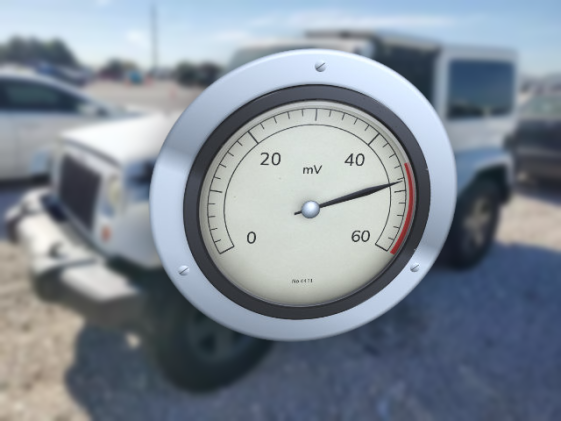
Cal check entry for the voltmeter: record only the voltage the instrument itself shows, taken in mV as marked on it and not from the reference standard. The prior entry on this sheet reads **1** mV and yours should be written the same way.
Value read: **48** mV
